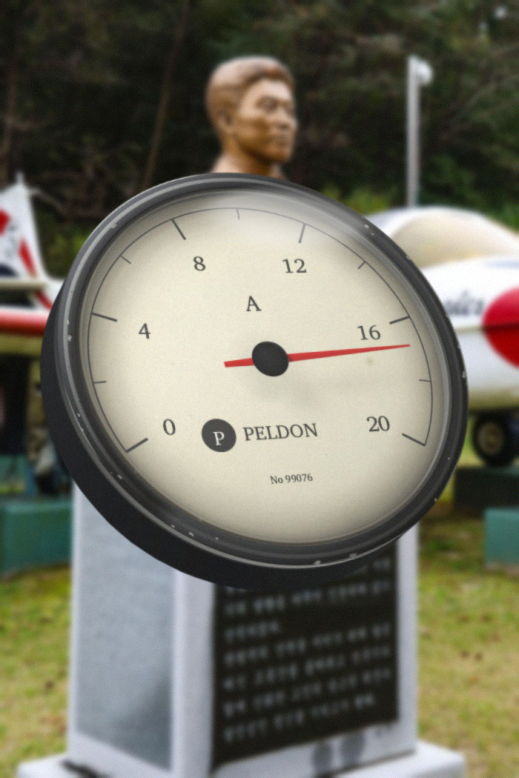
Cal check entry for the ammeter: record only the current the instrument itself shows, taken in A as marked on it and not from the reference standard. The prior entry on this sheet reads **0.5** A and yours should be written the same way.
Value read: **17** A
